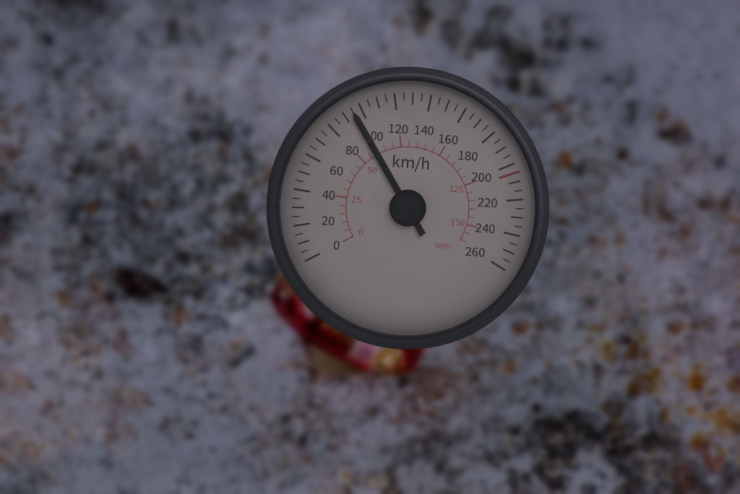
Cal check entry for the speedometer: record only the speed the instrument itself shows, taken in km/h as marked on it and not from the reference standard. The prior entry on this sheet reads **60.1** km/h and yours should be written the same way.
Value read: **95** km/h
